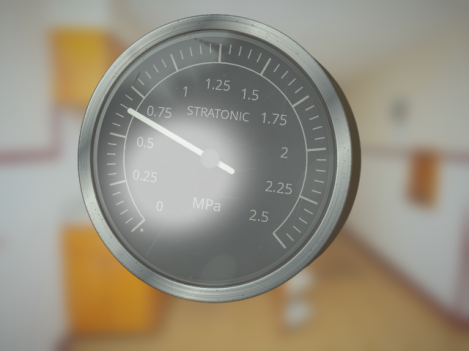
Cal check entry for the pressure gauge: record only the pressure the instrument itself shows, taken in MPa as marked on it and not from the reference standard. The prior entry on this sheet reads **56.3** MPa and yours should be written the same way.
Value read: **0.65** MPa
